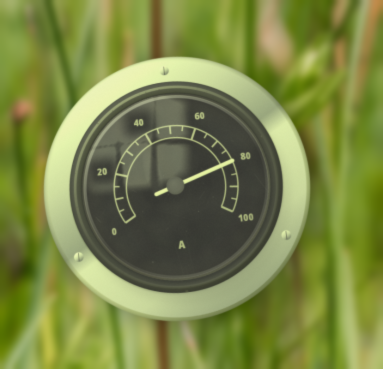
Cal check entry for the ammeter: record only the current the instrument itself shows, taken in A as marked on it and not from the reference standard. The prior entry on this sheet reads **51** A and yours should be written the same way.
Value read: **80** A
